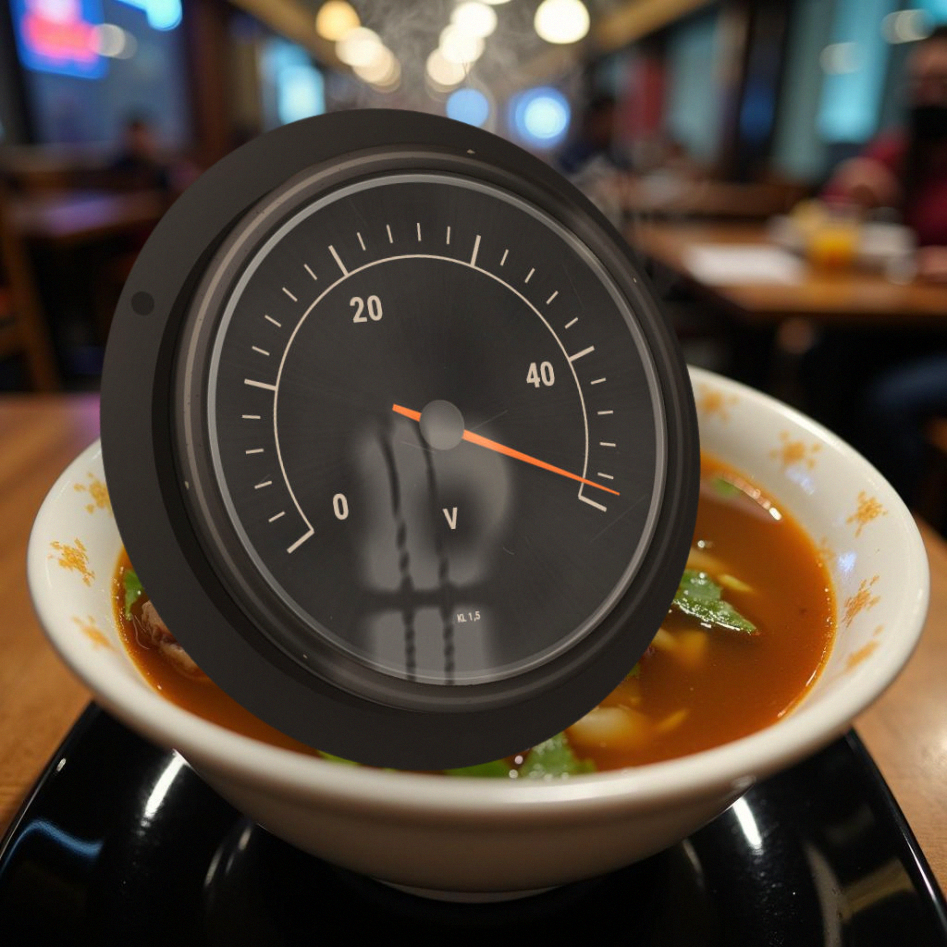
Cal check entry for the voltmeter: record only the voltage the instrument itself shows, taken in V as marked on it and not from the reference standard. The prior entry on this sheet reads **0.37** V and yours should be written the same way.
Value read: **49** V
